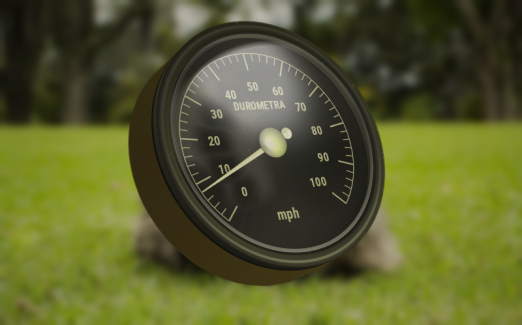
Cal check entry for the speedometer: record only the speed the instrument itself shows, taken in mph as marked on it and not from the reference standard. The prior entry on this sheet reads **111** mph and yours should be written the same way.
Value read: **8** mph
